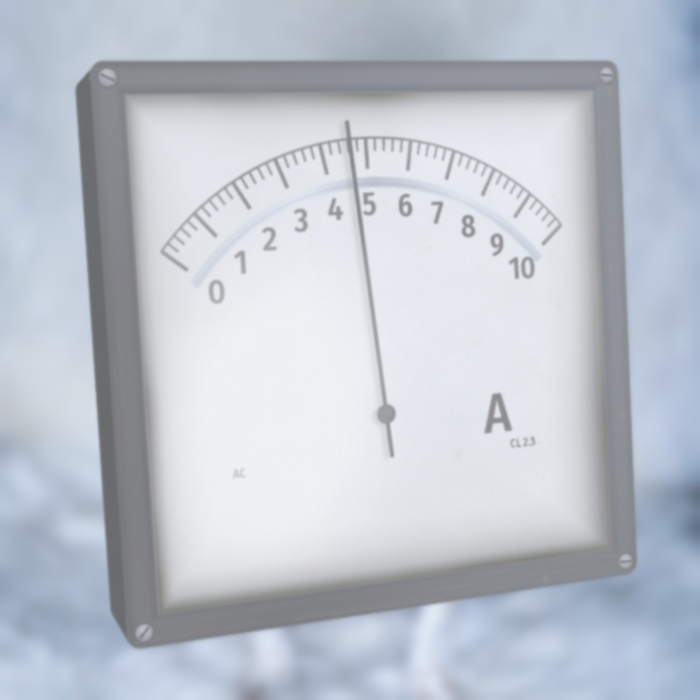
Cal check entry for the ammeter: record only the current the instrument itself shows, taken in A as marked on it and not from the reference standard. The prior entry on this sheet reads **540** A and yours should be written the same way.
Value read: **4.6** A
